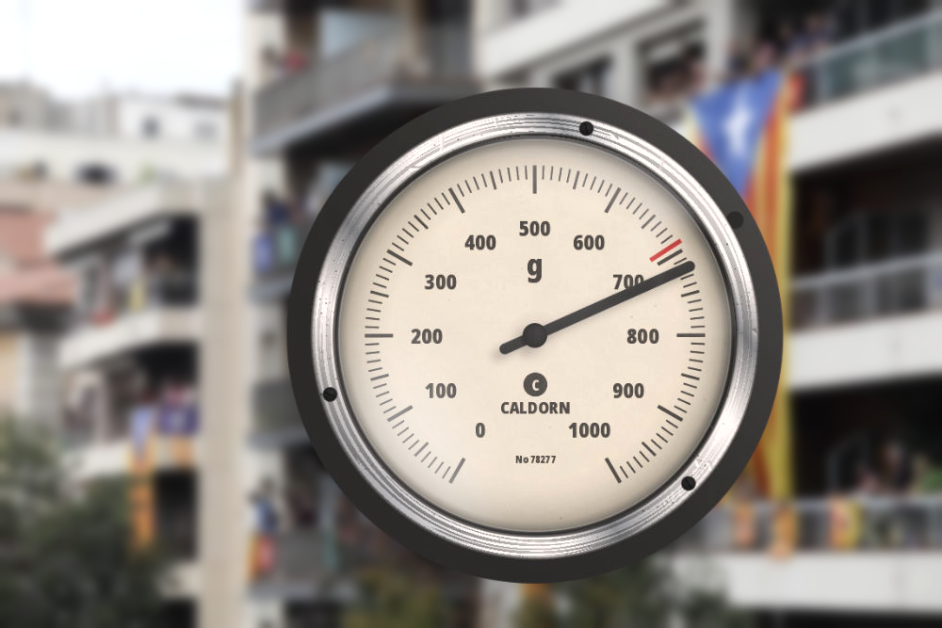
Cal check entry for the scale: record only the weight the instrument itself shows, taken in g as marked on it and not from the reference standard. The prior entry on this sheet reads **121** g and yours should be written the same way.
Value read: **720** g
